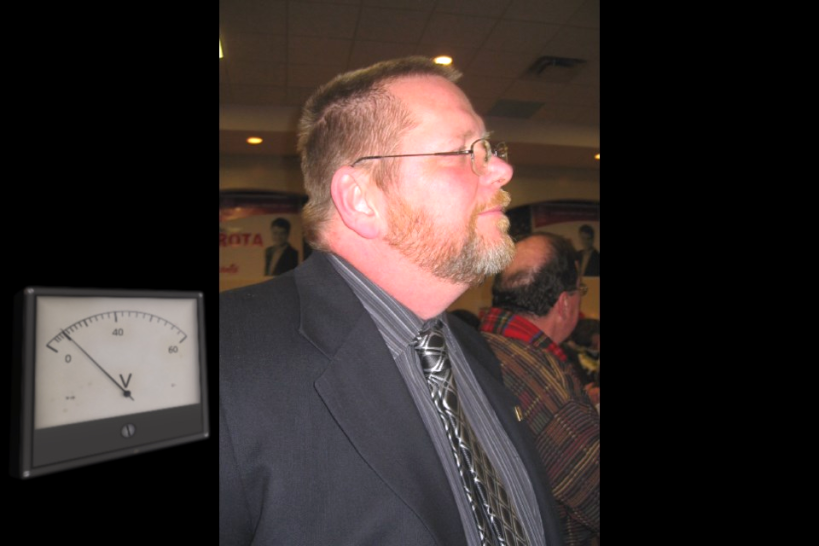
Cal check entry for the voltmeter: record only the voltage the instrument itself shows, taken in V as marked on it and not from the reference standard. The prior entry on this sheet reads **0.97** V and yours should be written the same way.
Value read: **20** V
